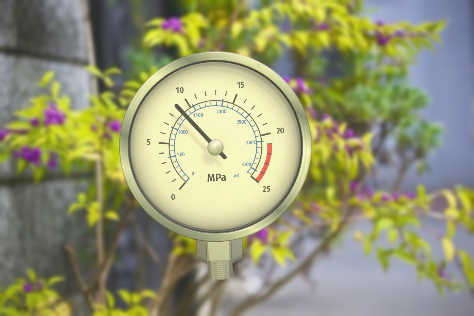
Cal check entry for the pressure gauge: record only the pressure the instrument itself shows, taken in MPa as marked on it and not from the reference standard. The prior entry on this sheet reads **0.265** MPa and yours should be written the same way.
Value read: **9** MPa
